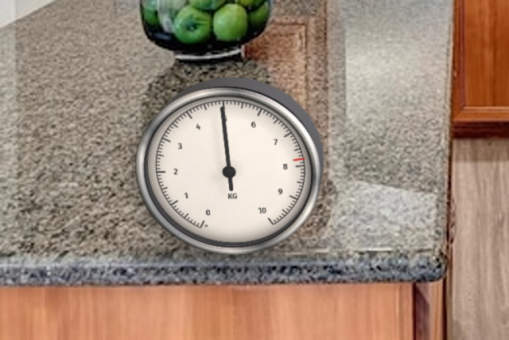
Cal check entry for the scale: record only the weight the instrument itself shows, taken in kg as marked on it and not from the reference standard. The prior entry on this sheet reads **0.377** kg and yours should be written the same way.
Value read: **5** kg
